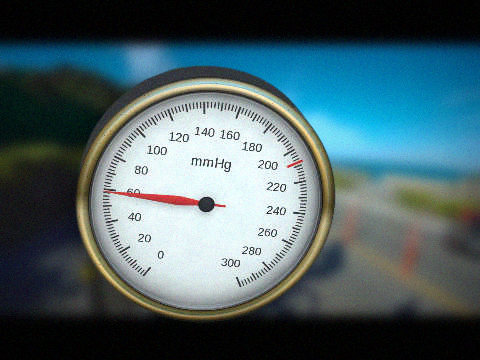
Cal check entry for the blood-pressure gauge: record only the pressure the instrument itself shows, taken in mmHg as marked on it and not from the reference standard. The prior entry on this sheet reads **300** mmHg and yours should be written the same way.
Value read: **60** mmHg
